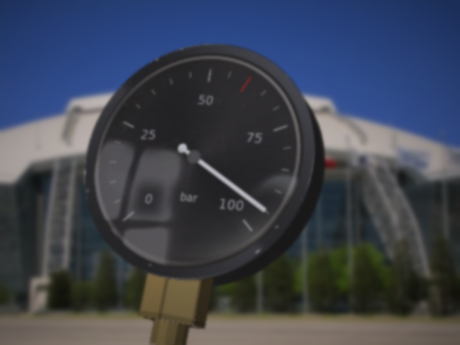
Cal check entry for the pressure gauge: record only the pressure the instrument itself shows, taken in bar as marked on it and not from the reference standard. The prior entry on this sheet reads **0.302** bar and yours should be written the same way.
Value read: **95** bar
